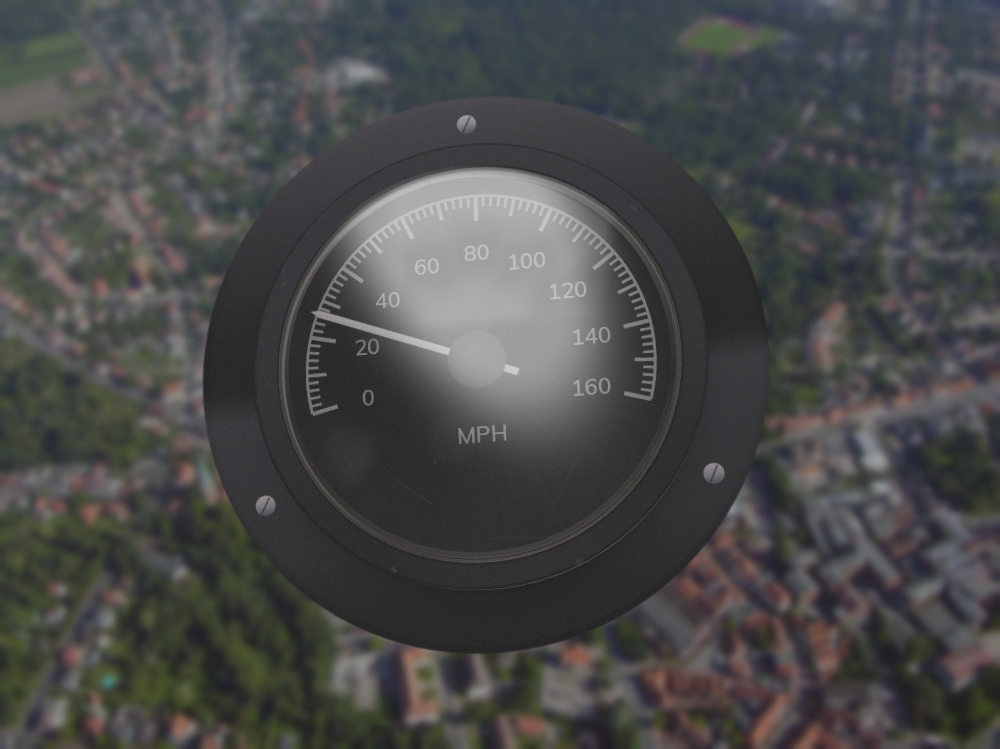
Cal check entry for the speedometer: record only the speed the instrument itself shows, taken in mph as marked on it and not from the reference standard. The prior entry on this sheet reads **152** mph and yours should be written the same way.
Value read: **26** mph
